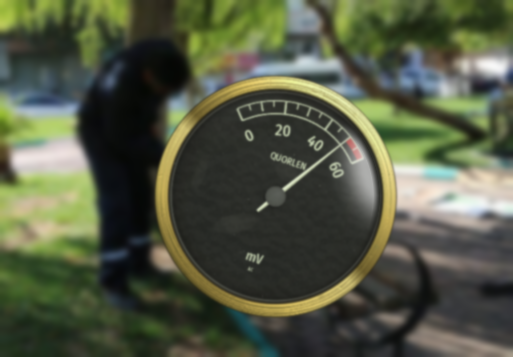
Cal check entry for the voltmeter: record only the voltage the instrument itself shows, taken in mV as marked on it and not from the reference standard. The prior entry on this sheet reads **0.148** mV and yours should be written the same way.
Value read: **50** mV
